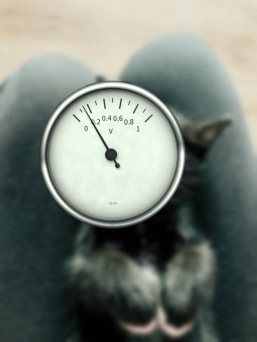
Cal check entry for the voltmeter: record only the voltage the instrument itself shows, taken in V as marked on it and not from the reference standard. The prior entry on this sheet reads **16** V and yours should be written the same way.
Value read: **0.15** V
